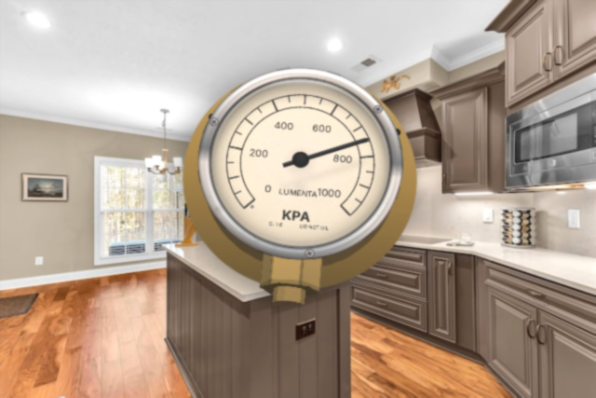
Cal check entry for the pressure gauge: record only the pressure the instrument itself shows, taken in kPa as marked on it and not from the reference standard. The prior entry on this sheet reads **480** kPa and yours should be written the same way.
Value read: **750** kPa
